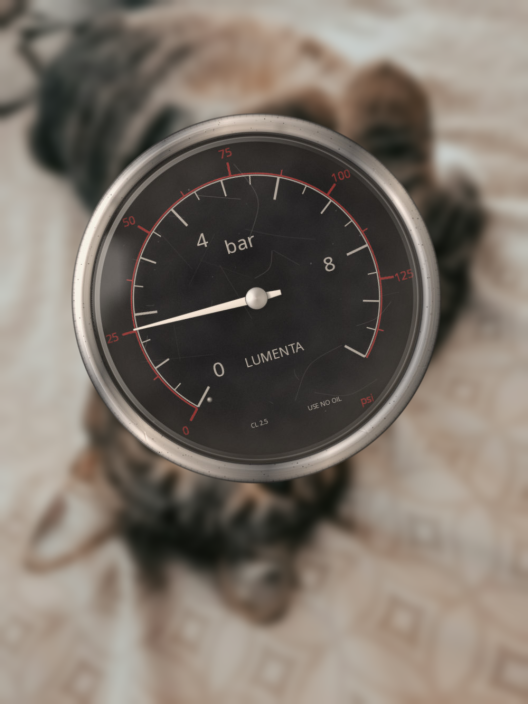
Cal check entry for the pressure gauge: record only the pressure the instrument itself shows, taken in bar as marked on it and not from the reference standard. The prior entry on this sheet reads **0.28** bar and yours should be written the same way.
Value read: **1.75** bar
